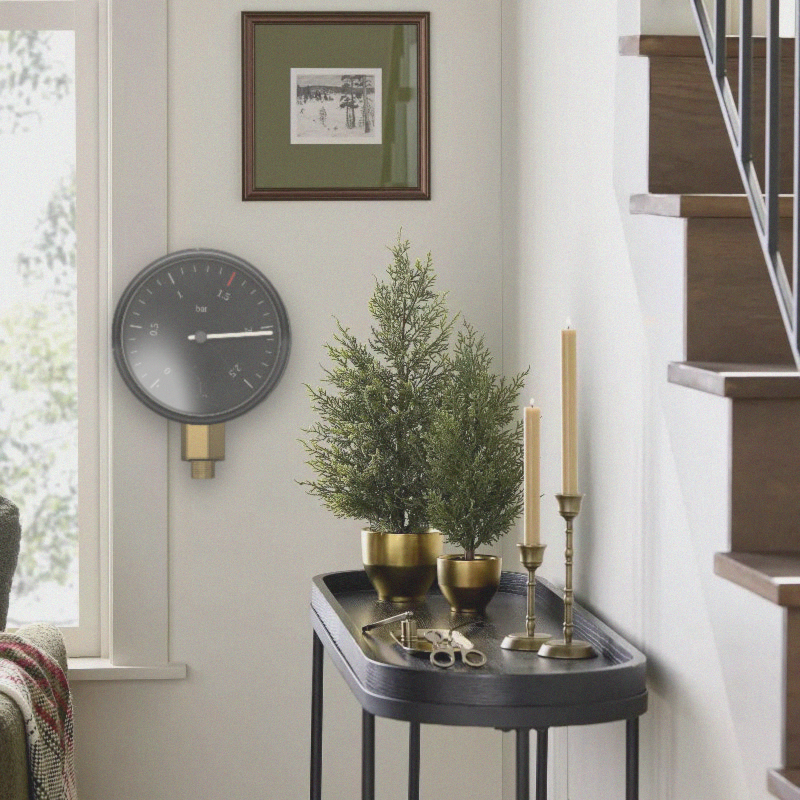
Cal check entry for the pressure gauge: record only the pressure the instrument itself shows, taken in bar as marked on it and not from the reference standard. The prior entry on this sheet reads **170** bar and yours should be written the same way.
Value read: **2.05** bar
